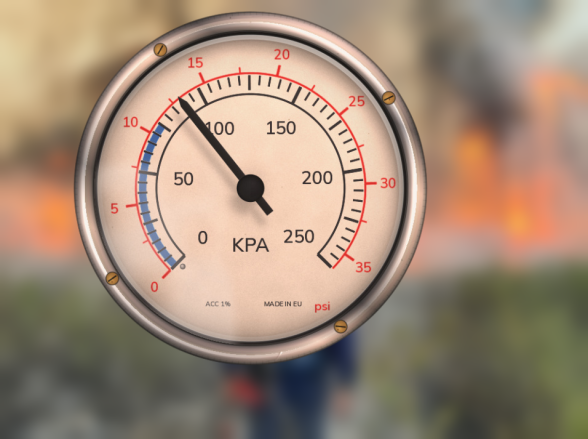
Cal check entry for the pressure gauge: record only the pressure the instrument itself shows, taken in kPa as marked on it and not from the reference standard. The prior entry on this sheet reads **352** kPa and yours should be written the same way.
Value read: **90** kPa
